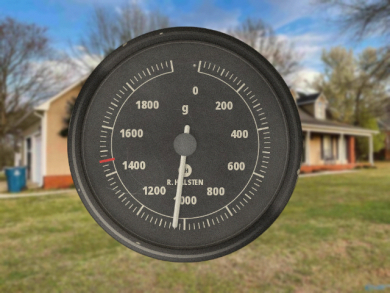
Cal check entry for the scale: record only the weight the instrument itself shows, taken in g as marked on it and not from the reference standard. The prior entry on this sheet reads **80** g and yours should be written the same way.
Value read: **1040** g
